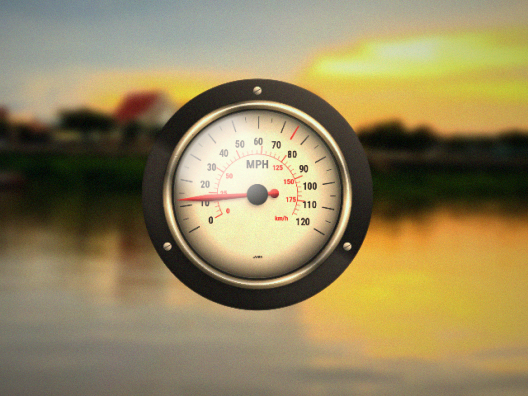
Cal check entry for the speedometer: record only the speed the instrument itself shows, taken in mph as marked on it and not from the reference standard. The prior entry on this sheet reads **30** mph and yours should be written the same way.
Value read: **12.5** mph
